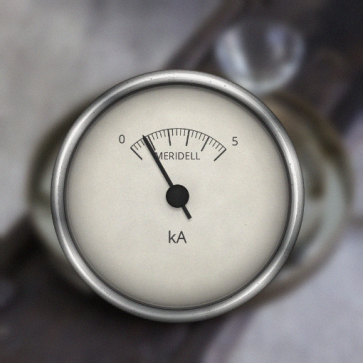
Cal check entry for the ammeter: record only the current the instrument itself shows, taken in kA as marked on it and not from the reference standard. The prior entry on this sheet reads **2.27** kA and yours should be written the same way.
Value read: **0.8** kA
